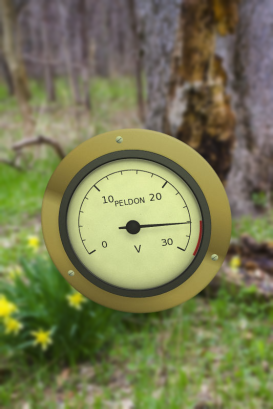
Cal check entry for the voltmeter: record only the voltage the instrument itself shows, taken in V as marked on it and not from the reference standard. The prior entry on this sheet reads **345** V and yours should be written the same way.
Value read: **26** V
